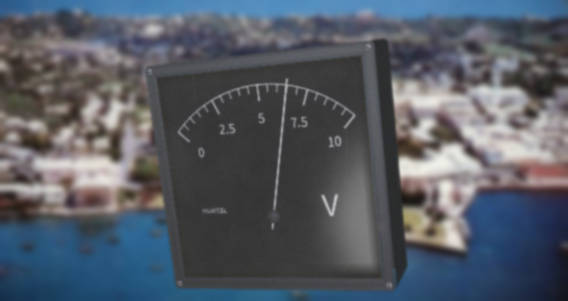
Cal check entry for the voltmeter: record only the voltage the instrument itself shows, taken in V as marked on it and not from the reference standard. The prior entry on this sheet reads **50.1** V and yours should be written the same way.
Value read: **6.5** V
